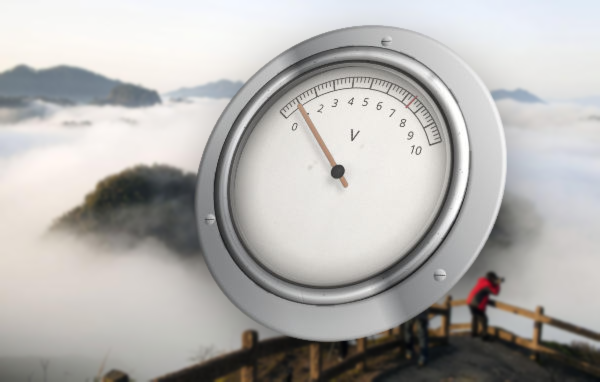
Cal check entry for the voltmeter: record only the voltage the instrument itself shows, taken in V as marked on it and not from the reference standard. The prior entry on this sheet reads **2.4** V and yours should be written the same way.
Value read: **1** V
